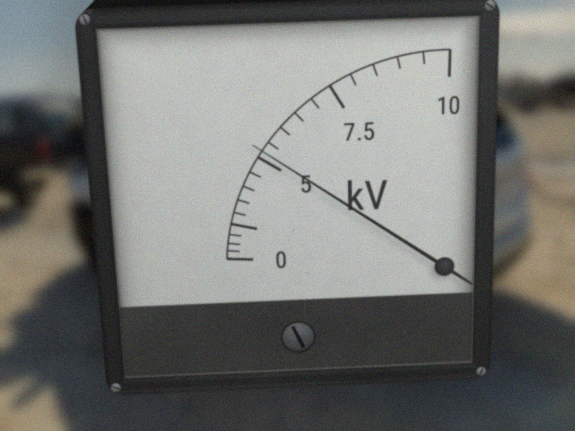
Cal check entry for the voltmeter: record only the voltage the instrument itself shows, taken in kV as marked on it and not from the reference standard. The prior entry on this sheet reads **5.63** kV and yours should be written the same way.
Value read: **5.25** kV
